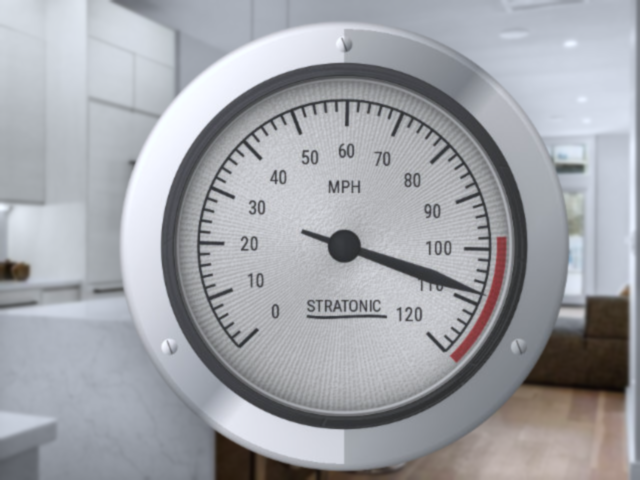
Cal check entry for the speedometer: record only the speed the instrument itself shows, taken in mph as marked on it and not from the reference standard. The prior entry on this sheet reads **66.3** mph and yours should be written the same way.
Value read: **108** mph
